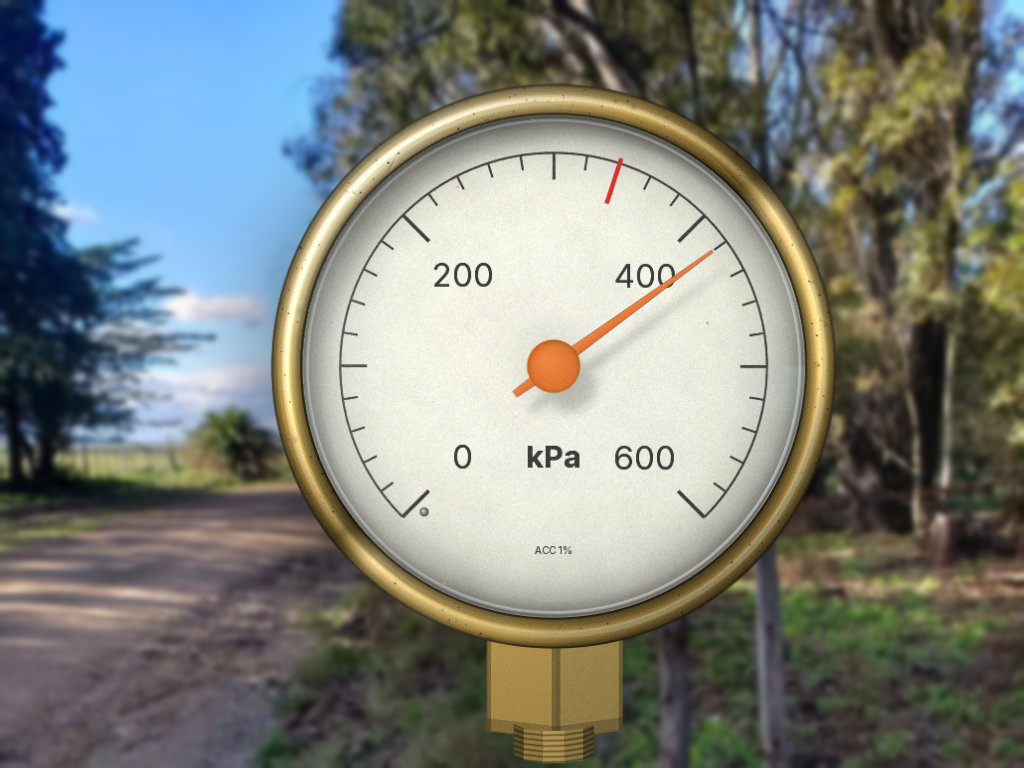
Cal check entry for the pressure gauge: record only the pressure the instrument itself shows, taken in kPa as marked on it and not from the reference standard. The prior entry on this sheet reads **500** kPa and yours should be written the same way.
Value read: **420** kPa
